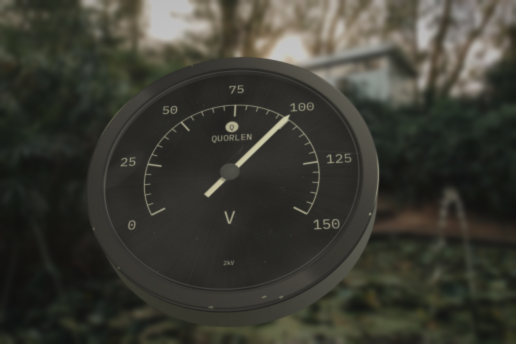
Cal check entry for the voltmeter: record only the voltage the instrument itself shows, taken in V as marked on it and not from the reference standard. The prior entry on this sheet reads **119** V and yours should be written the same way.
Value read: **100** V
